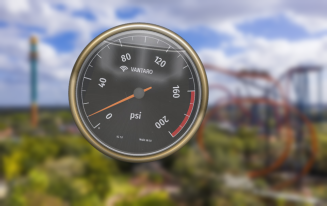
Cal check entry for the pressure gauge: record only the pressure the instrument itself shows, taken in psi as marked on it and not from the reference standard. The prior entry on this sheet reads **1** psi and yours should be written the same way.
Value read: **10** psi
